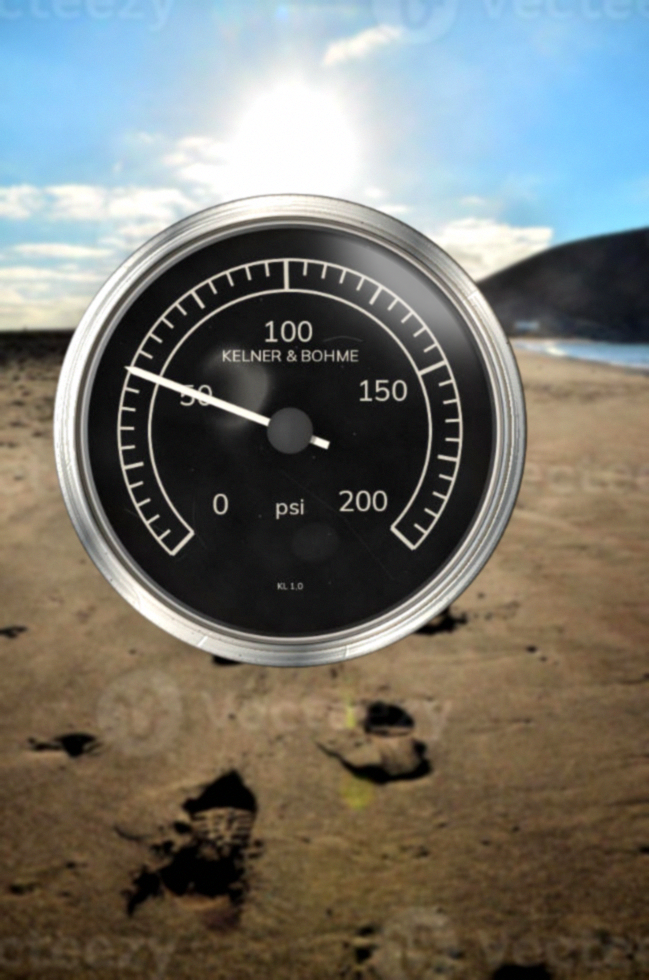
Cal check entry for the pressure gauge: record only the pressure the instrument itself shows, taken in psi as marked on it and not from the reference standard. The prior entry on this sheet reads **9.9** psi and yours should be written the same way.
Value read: **50** psi
